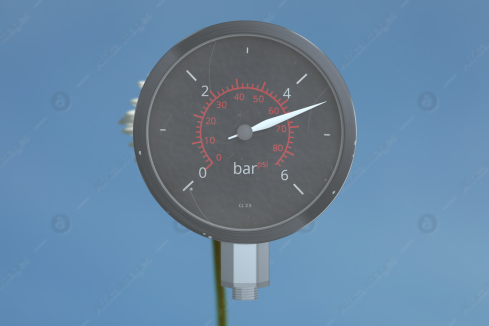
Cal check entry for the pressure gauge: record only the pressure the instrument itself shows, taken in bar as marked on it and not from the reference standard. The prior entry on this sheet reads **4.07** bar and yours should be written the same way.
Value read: **4.5** bar
